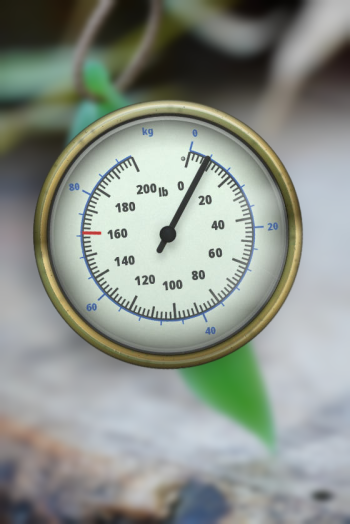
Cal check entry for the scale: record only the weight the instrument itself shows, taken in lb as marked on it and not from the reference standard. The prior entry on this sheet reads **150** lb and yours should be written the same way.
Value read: **8** lb
